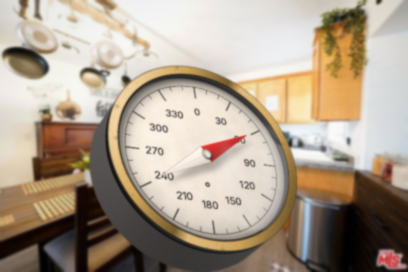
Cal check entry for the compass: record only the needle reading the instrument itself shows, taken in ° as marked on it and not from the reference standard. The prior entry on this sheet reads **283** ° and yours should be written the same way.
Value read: **60** °
